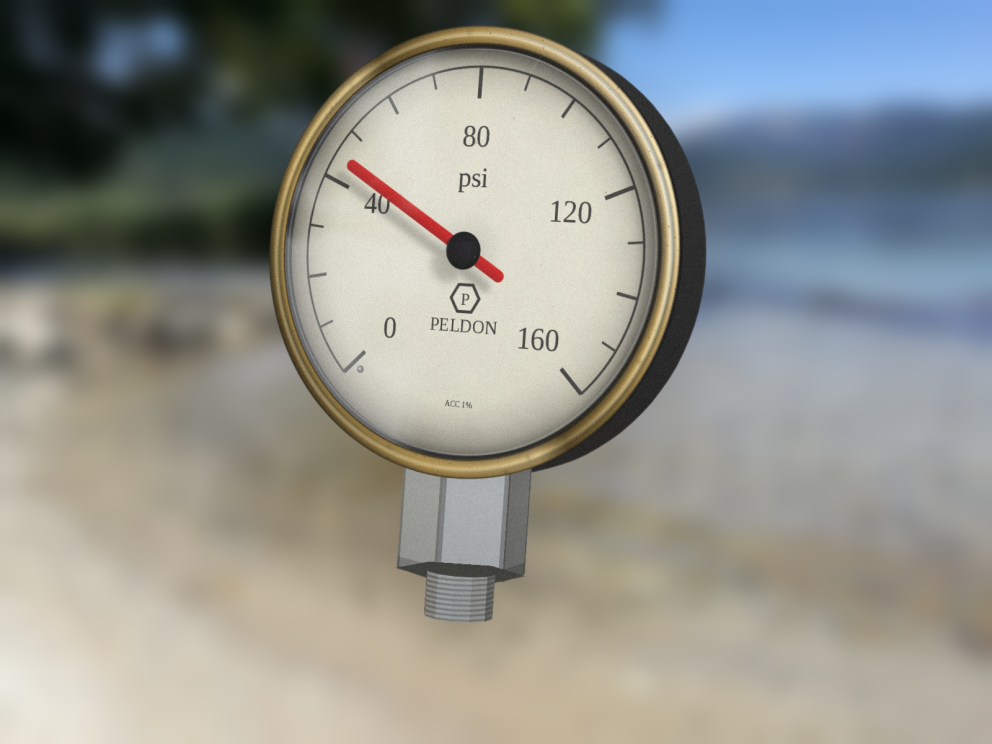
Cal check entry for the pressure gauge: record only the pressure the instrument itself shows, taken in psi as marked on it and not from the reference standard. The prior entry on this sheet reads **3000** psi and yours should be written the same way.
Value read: **45** psi
